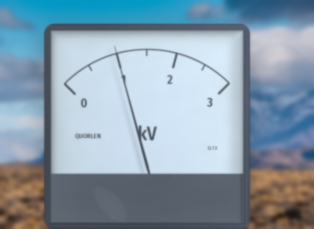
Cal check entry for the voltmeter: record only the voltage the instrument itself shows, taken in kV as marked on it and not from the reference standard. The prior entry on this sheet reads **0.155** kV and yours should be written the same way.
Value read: **1** kV
